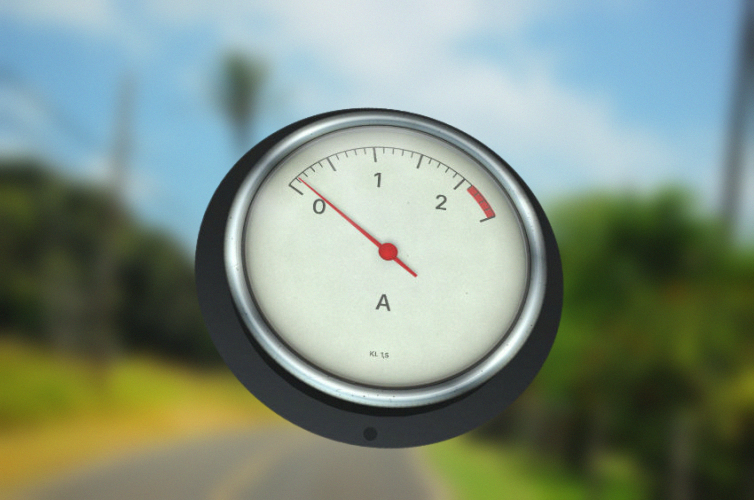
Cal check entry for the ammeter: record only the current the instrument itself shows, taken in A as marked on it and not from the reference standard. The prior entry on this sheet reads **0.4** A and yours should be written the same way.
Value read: **0.1** A
